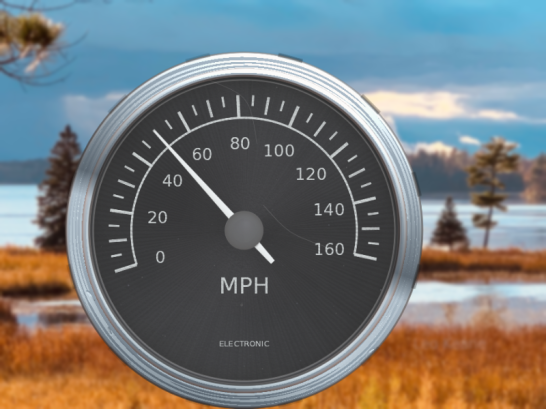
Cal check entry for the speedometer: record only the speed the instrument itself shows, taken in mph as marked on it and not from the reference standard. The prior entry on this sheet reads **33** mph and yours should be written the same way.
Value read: **50** mph
